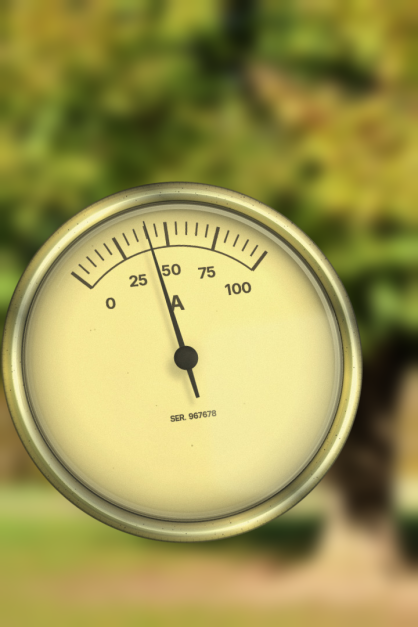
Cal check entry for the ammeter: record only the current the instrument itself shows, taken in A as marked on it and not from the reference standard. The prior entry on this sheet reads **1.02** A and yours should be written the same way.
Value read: **40** A
